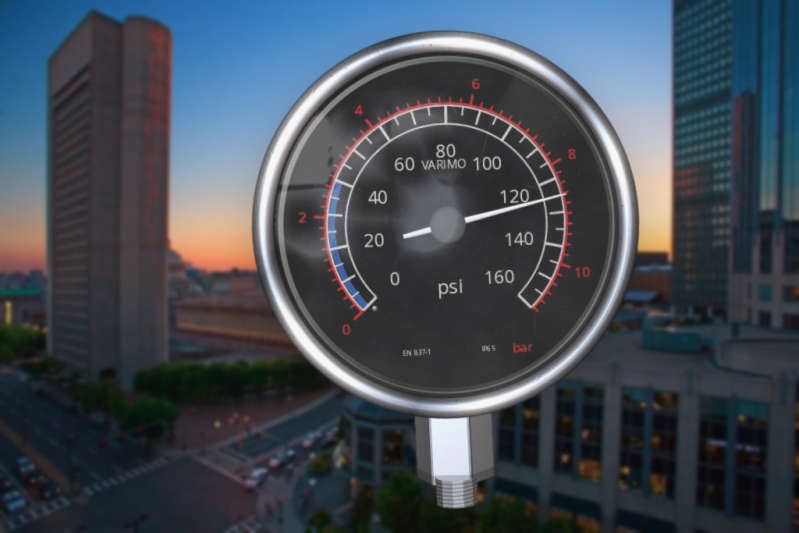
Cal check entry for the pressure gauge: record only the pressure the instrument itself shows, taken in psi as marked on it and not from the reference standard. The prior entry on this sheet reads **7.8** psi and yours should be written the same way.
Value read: **125** psi
